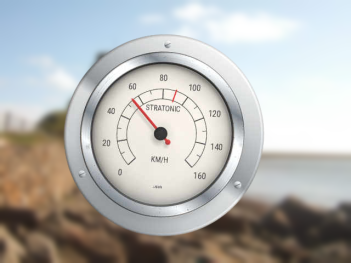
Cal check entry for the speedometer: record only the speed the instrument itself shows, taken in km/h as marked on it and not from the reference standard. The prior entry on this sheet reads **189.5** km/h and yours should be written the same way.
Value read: **55** km/h
